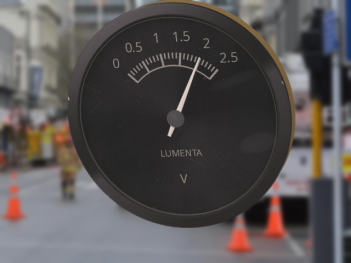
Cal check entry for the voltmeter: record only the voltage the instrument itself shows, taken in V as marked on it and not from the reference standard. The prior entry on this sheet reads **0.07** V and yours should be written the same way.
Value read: **2** V
